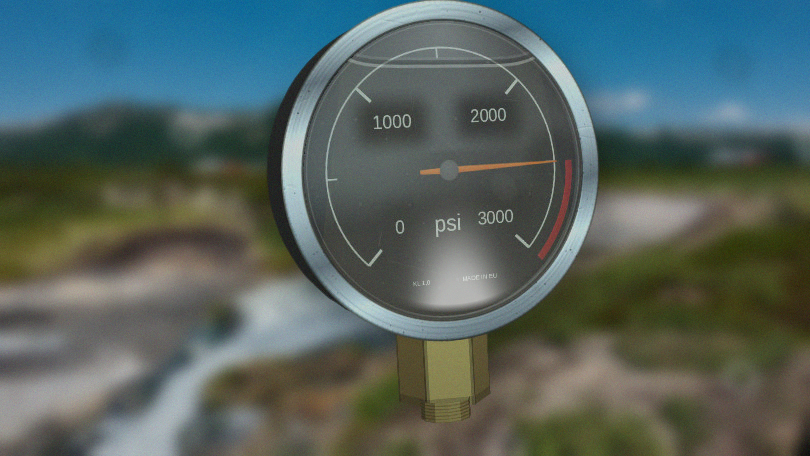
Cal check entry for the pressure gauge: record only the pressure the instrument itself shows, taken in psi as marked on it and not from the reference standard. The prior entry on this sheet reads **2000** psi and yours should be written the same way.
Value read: **2500** psi
